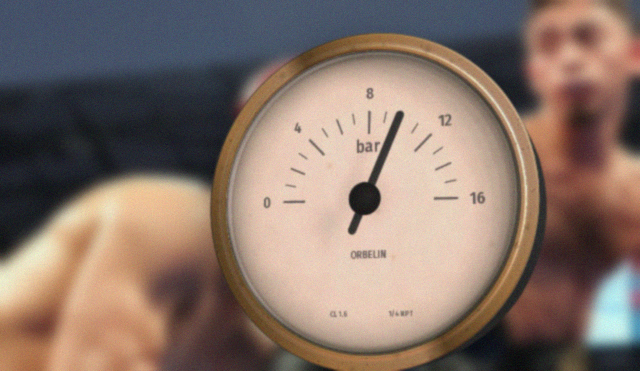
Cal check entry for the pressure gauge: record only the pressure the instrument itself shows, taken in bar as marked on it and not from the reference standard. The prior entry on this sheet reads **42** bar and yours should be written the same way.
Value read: **10** bar
